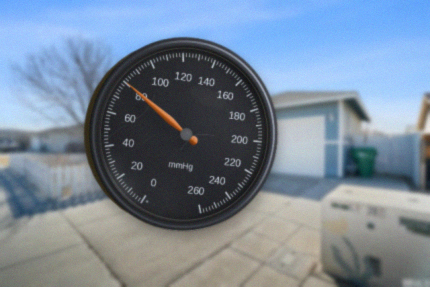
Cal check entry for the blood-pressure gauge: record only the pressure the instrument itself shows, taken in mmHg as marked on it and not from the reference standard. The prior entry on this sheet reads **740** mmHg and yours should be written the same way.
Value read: **80** mmHg
